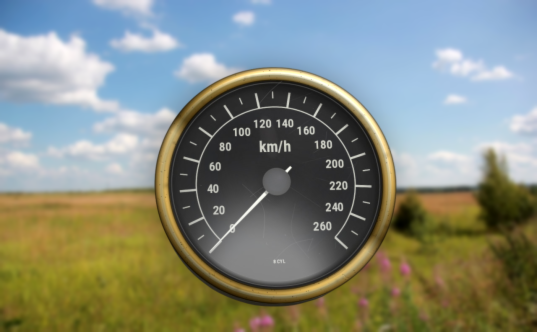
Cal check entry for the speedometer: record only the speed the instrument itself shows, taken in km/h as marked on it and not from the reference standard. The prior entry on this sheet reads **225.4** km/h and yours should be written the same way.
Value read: **0** km/h
